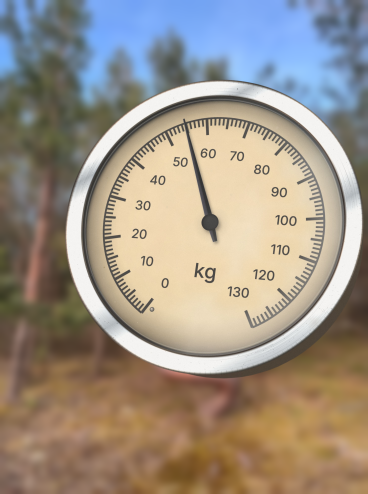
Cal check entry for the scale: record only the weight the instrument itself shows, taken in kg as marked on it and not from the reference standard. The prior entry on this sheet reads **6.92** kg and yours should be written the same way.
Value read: **55** kg
